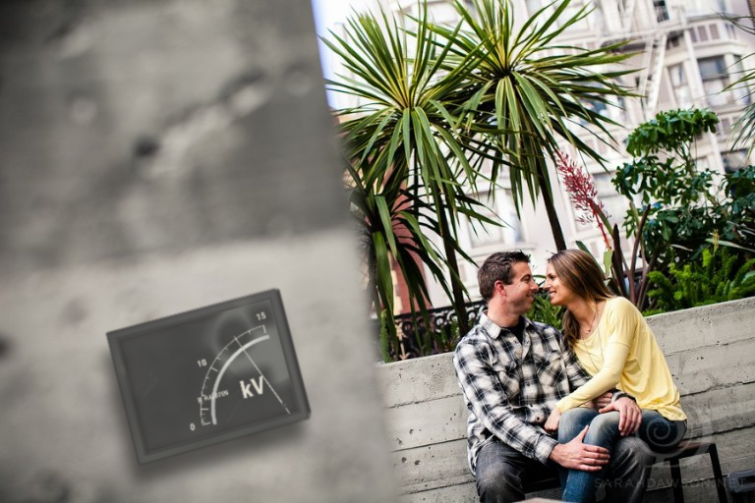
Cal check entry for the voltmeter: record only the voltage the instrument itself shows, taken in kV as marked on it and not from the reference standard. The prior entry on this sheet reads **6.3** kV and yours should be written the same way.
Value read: **13** kV
